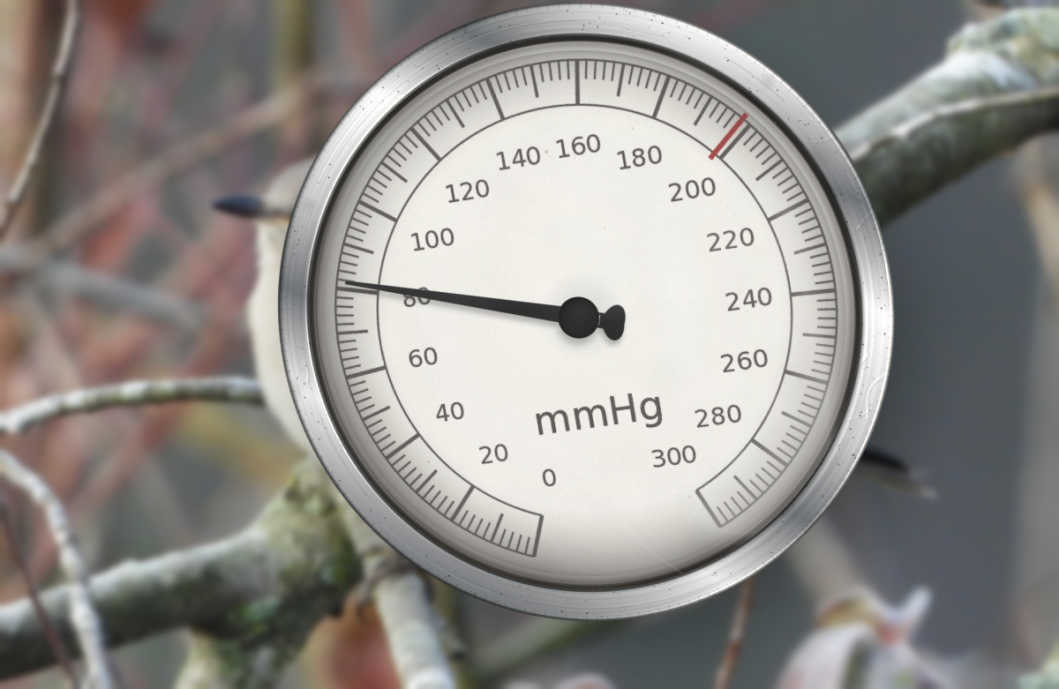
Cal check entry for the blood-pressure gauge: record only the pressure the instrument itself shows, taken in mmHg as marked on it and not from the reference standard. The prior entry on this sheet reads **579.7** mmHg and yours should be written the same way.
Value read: **82** mmHg
